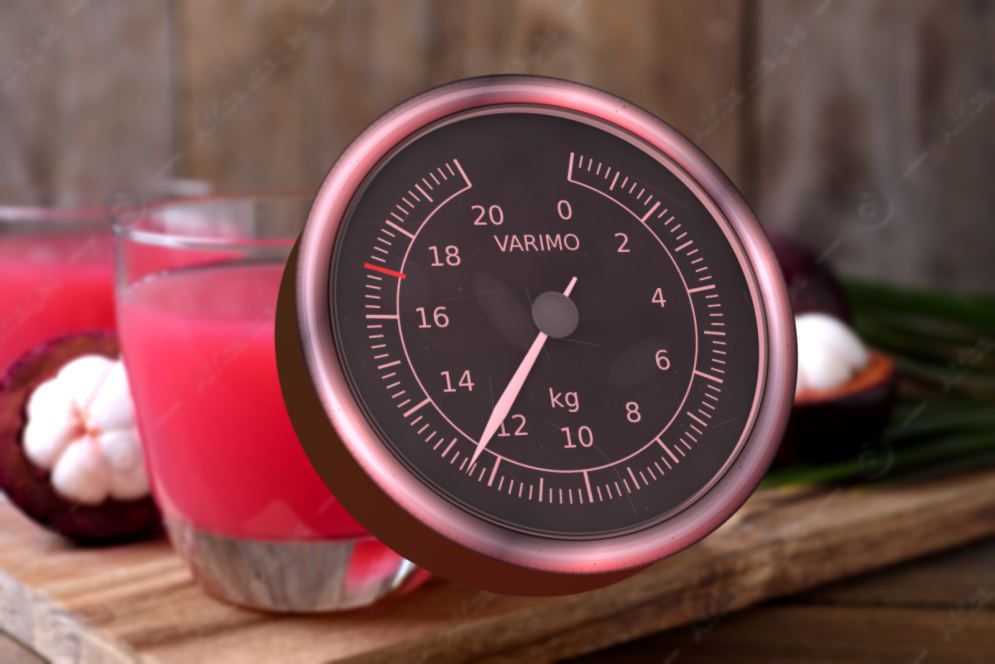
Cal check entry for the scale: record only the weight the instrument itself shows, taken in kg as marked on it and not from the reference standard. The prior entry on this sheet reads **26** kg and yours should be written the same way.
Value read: **12.5** kg
